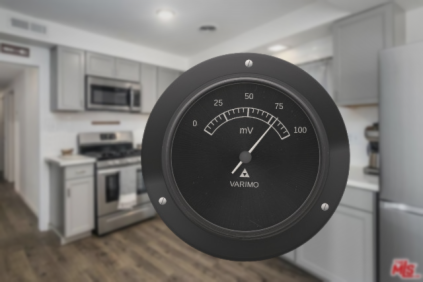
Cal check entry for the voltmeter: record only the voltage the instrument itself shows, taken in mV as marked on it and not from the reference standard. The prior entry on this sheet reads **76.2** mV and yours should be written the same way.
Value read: **80** mV
